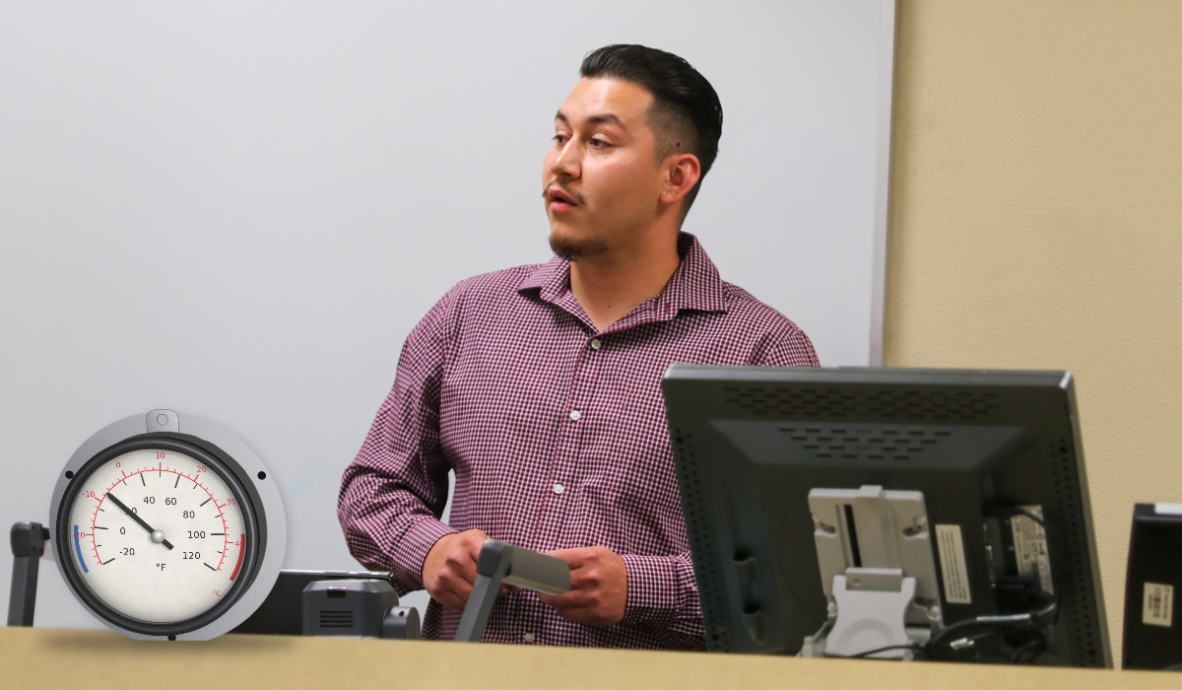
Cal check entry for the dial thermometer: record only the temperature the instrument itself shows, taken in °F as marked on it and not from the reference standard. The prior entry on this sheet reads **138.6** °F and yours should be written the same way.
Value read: **20** °F
